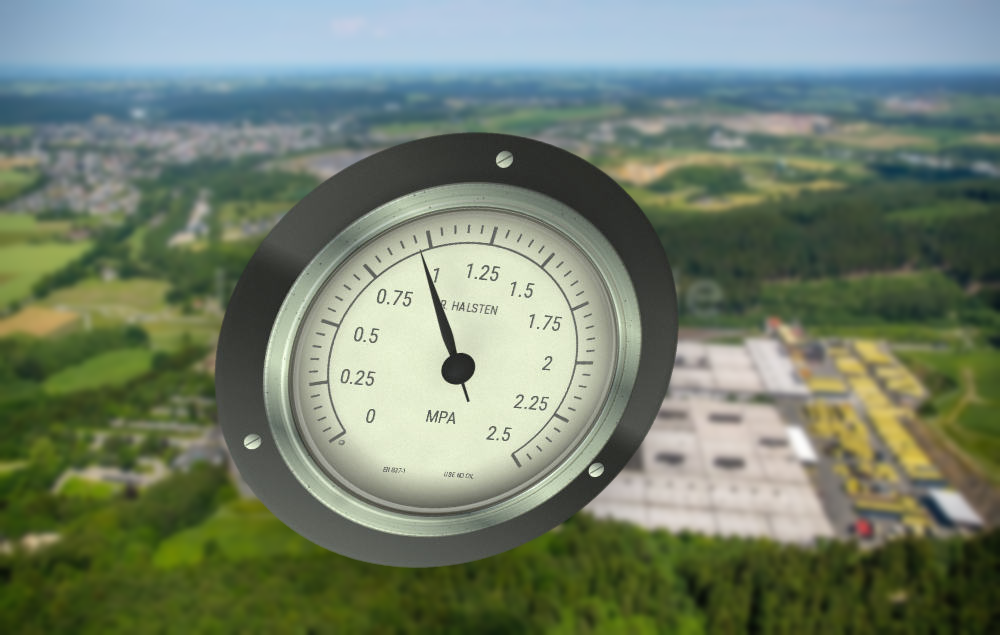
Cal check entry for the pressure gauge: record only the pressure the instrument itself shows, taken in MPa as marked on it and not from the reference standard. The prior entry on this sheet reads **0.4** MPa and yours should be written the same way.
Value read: **0.95** MPa
